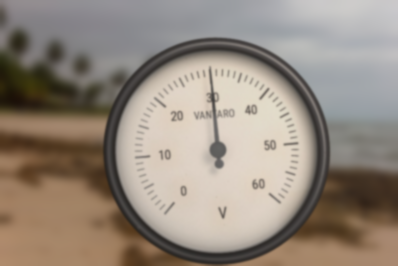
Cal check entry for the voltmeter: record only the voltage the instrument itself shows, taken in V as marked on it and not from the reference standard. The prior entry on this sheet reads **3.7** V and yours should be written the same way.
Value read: **30** V
